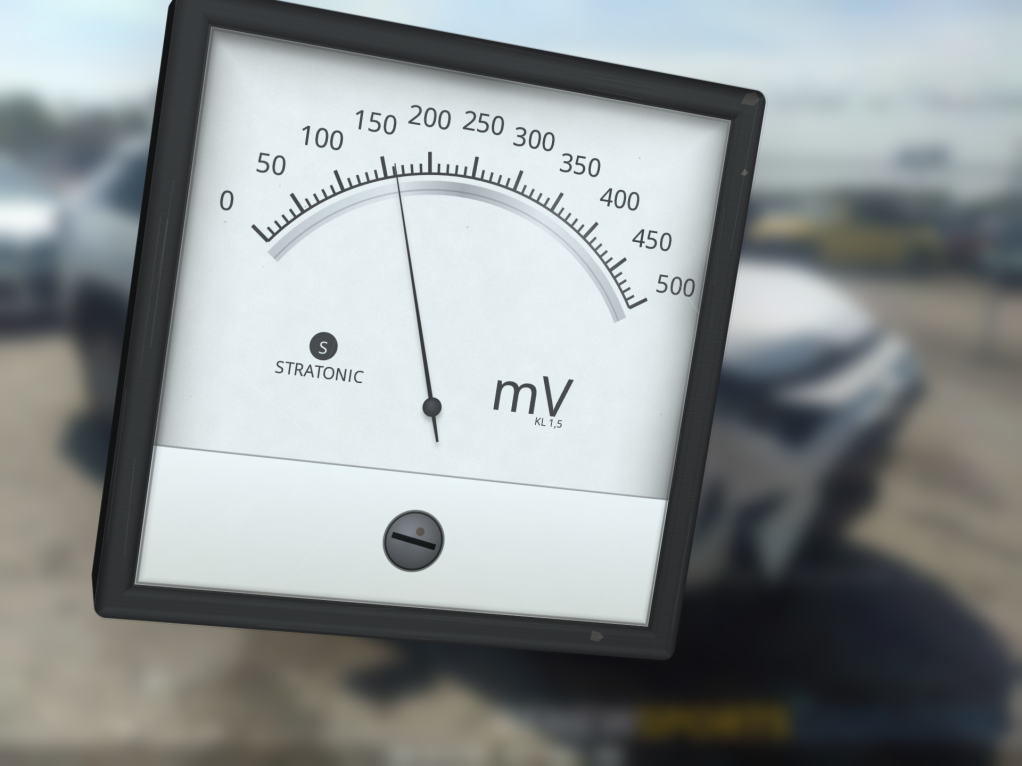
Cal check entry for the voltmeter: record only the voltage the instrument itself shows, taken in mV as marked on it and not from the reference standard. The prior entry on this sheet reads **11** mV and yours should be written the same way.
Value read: **160** mV
